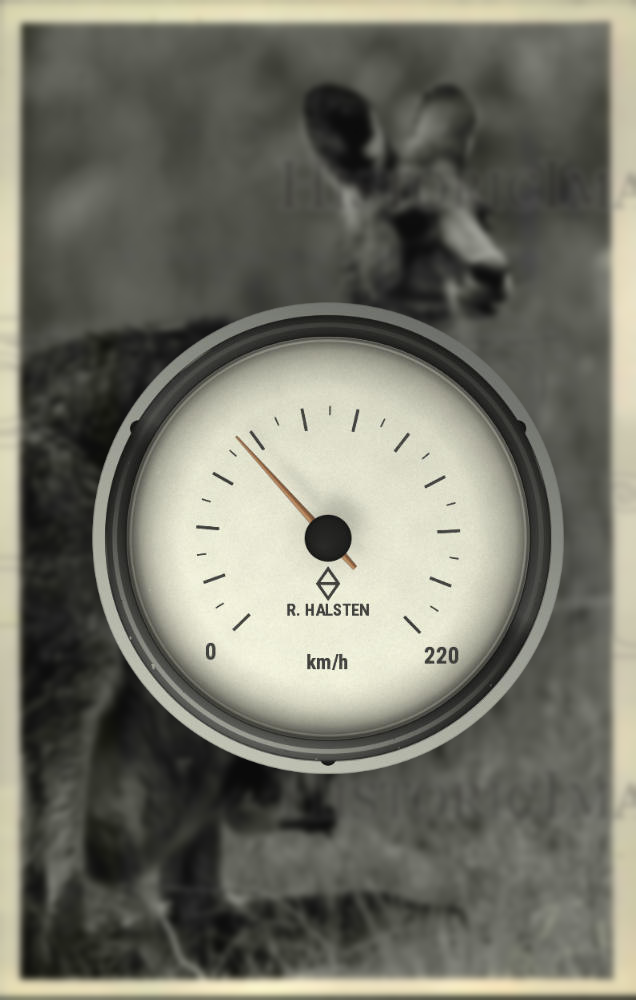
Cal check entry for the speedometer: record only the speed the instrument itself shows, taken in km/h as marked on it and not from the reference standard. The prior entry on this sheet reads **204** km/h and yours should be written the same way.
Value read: **75** km/h
